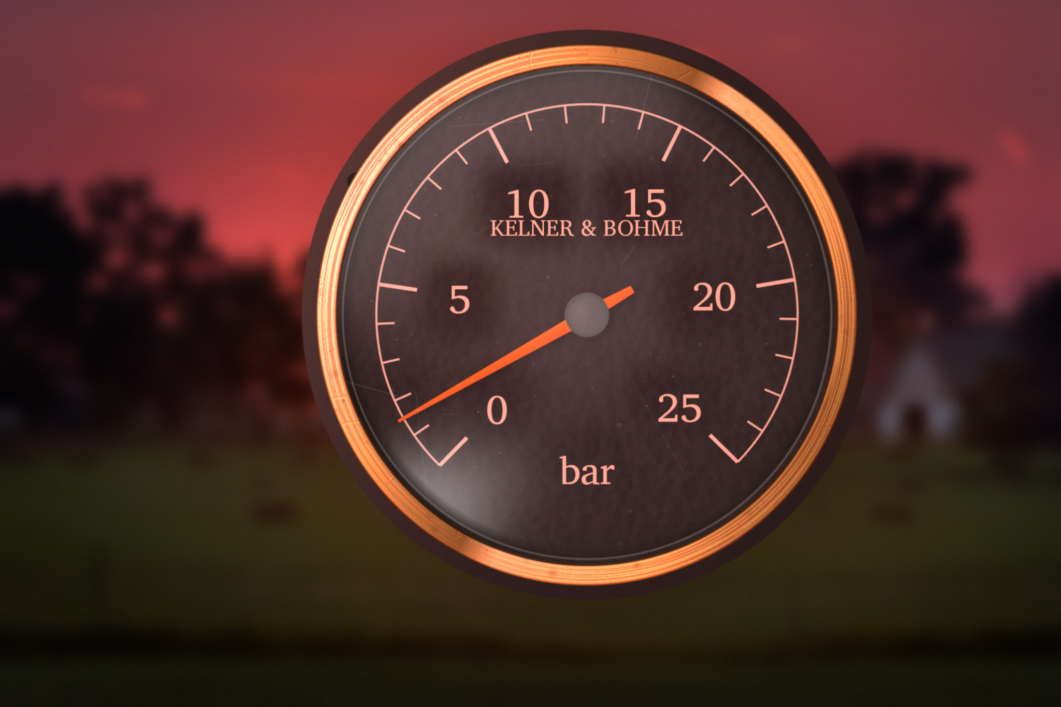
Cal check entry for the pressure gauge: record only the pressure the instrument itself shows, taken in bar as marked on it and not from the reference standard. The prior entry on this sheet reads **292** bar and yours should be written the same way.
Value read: **1.5** bar
